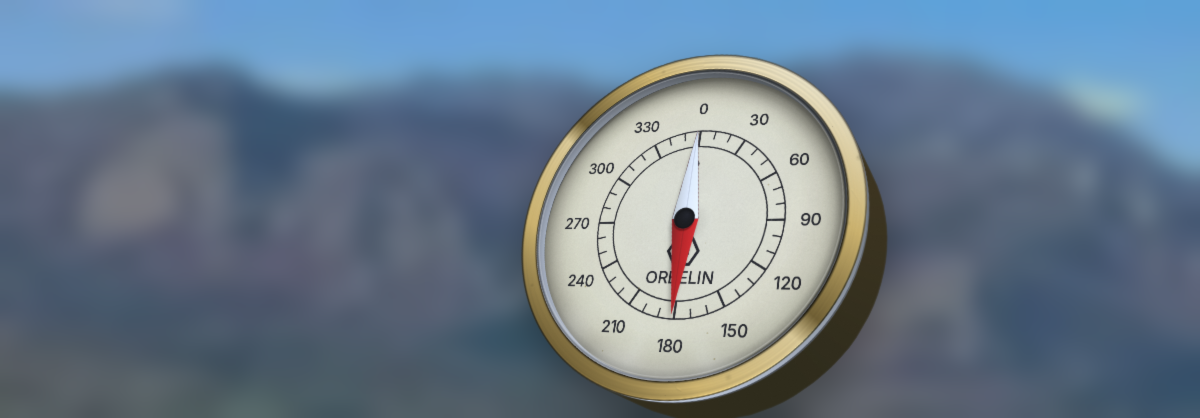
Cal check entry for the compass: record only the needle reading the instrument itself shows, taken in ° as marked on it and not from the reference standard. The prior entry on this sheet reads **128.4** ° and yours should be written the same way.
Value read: **180** °
